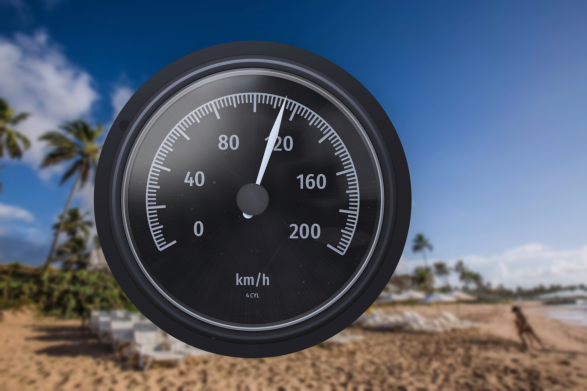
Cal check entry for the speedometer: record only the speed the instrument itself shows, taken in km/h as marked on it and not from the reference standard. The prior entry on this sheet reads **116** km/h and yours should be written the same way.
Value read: **114** km/h
